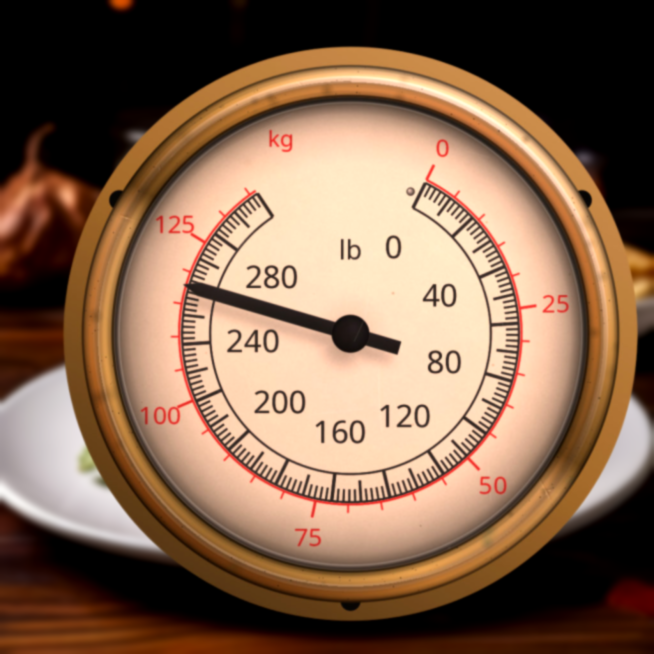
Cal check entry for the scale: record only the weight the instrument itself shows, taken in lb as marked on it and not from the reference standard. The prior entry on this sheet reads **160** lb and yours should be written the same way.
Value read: **260** lb
